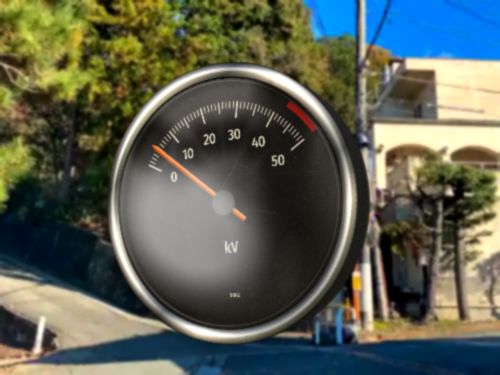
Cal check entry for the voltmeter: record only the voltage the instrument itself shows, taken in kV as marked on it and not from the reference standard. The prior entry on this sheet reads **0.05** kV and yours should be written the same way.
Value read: **5** kV
